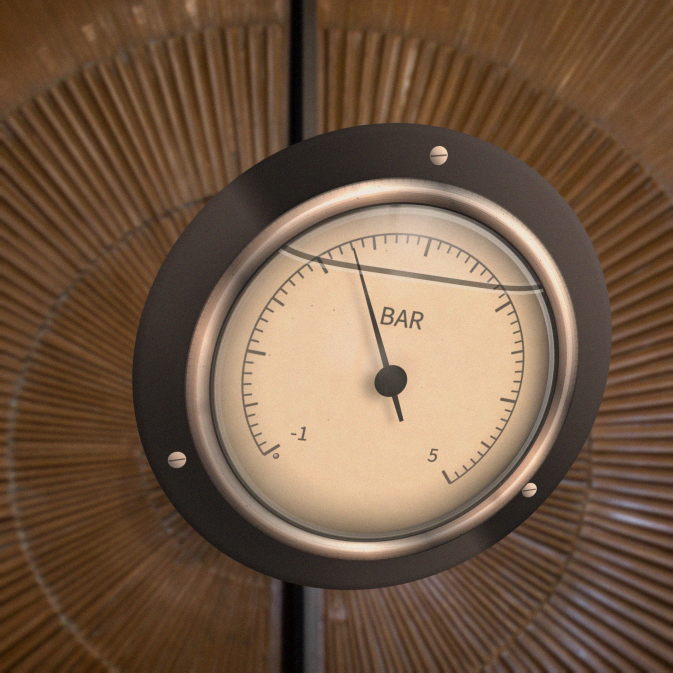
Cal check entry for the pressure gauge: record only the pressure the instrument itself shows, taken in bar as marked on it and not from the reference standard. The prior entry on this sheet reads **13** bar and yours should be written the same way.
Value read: **1.3** bar
